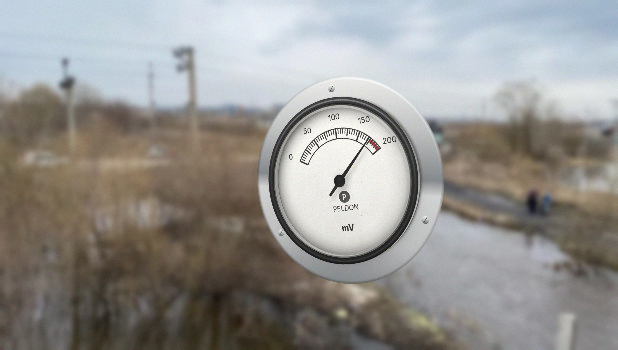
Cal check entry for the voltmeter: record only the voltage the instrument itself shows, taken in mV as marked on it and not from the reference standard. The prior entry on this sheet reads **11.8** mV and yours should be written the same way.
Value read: **175** mV
